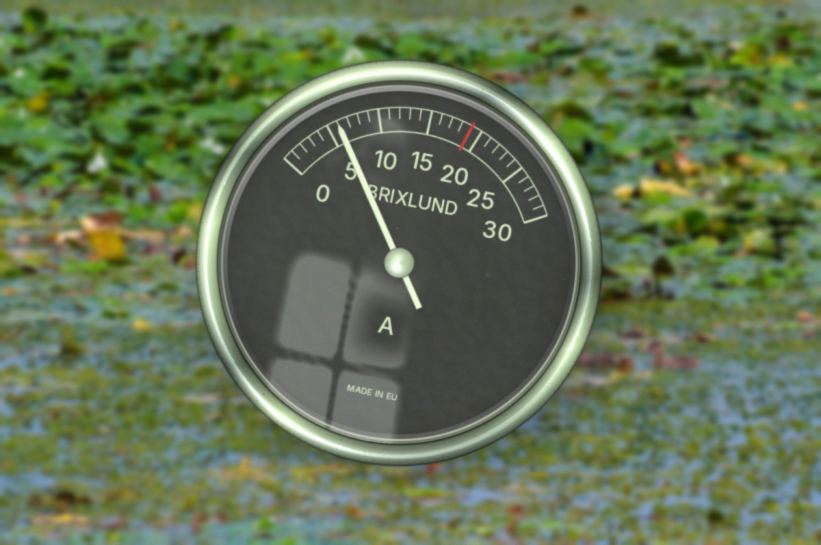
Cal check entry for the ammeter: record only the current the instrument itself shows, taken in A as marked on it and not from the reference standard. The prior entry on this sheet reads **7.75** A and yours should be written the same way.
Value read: **6** A
